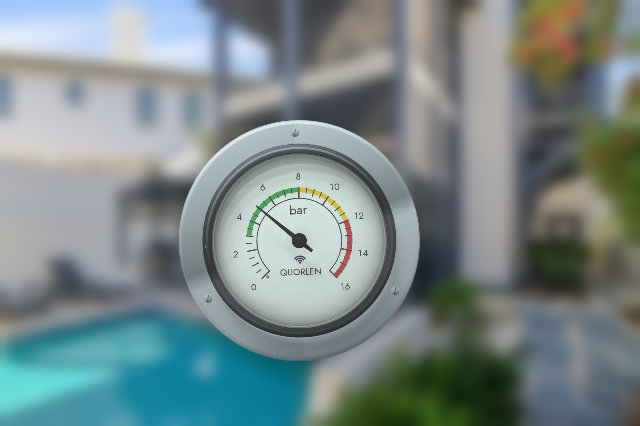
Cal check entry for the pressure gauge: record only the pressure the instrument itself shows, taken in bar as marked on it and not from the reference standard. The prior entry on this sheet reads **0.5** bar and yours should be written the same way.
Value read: **5** bar
